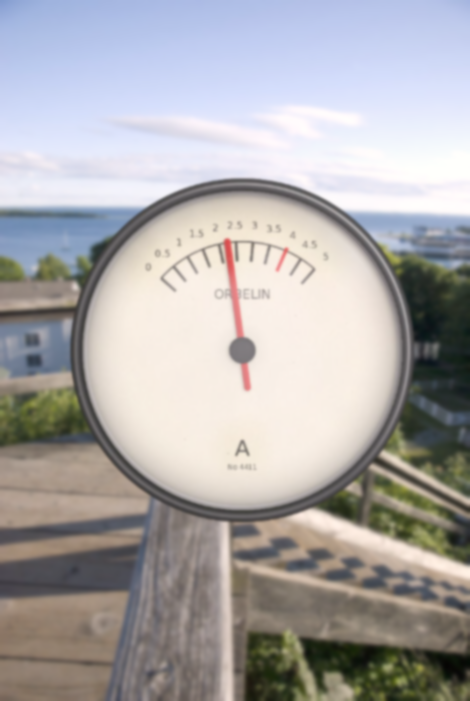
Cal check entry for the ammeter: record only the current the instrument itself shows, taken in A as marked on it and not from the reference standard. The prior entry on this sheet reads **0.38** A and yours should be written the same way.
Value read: **2.25** A
